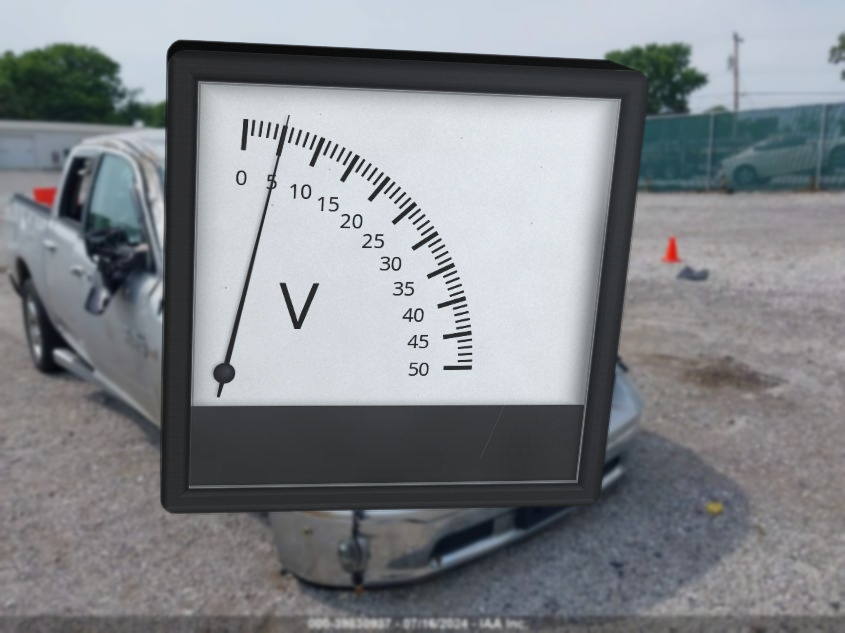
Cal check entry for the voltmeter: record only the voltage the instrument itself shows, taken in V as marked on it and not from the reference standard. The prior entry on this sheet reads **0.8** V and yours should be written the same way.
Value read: **5** V
